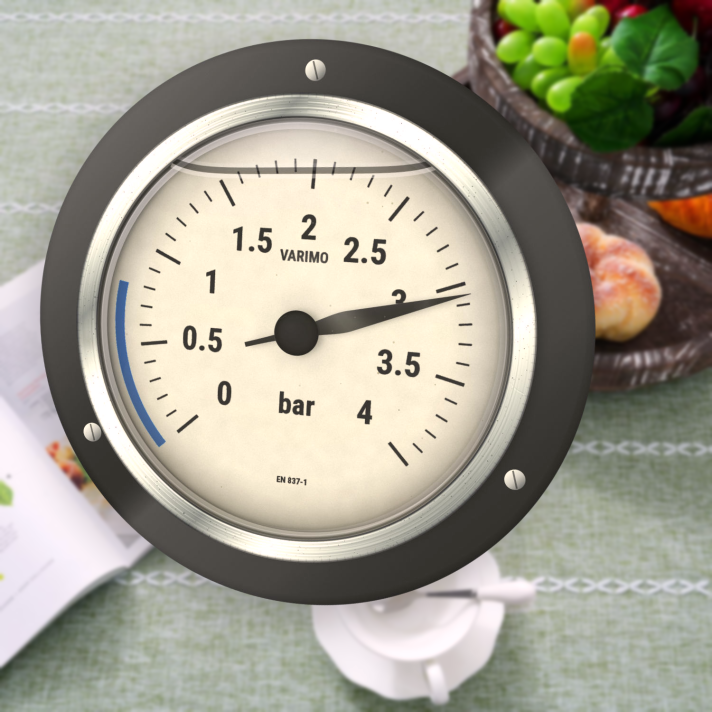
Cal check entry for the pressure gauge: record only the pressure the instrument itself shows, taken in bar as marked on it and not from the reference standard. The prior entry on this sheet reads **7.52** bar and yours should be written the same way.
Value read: **3.05** bar
